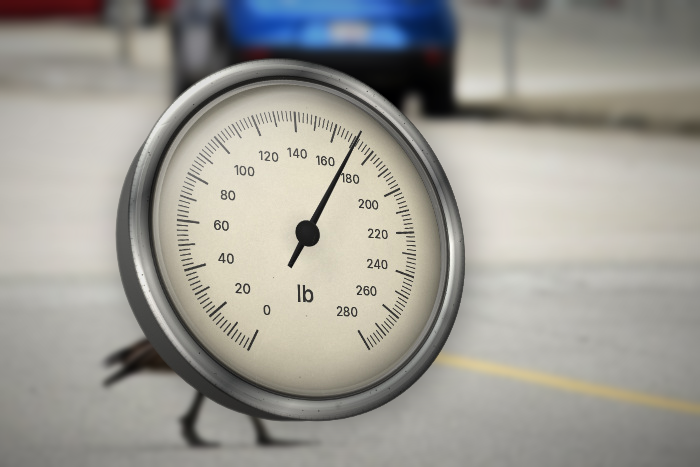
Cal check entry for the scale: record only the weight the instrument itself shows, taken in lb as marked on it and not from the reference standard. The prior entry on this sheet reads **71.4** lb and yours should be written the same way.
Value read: **170** lb
